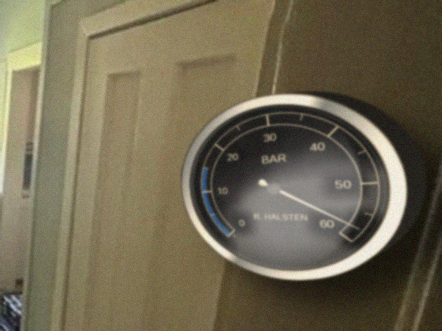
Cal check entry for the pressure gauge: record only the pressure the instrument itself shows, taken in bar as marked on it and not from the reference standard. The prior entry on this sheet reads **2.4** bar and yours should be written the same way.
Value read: **57.5** bar
